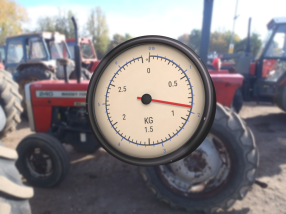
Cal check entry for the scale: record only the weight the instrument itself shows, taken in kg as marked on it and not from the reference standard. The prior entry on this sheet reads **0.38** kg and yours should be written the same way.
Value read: **0.85** kg
